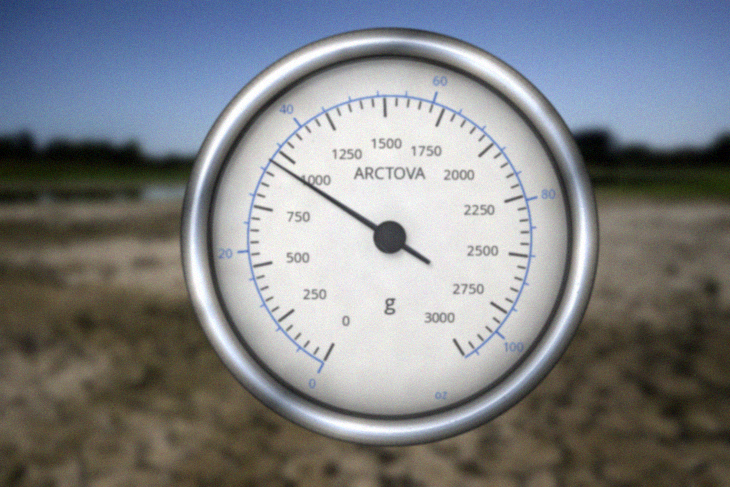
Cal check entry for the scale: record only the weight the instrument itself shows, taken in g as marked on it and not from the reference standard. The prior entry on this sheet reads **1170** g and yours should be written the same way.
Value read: **950** g
